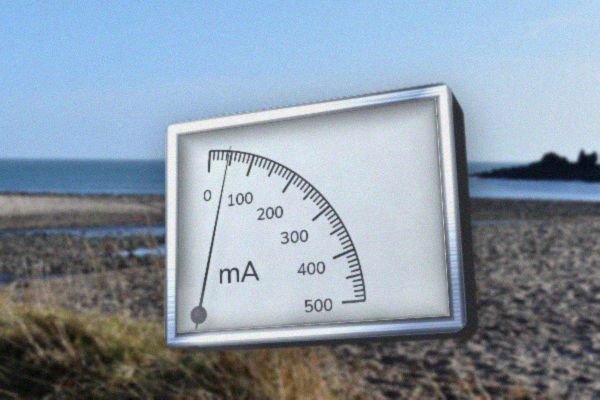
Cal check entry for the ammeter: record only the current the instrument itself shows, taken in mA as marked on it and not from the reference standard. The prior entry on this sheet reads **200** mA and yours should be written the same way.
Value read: **50** mA
